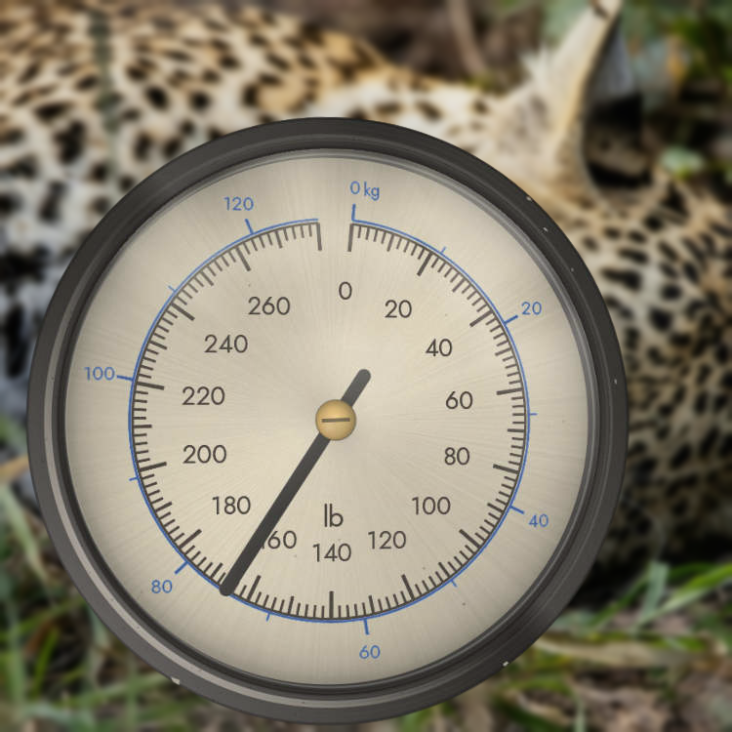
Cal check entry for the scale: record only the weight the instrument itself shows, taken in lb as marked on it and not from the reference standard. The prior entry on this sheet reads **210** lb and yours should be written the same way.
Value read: **166** lb
